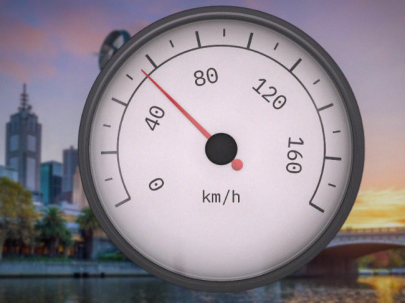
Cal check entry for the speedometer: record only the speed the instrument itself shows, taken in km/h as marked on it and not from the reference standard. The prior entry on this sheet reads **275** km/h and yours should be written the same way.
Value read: **55** km/h
